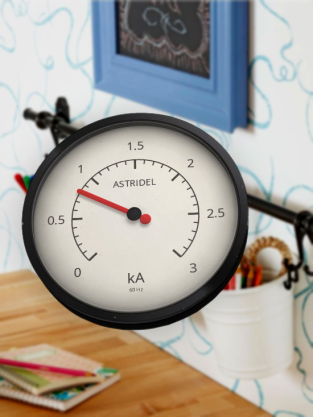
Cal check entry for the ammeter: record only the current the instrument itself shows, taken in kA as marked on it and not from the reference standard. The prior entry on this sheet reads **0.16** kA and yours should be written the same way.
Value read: **0.8** kA
